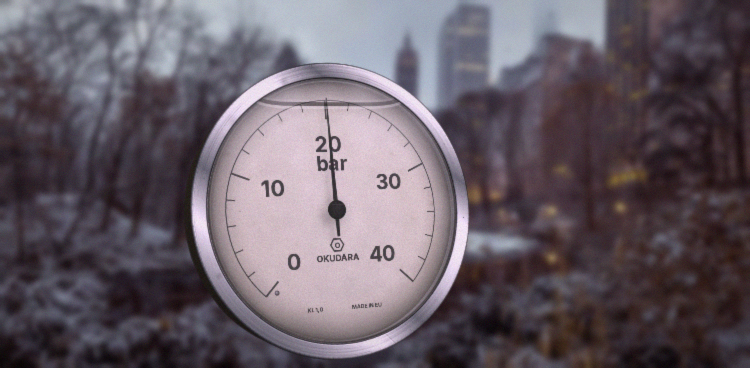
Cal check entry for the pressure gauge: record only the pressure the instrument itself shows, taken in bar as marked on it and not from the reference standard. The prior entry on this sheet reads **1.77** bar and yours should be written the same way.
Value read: **20** bar
